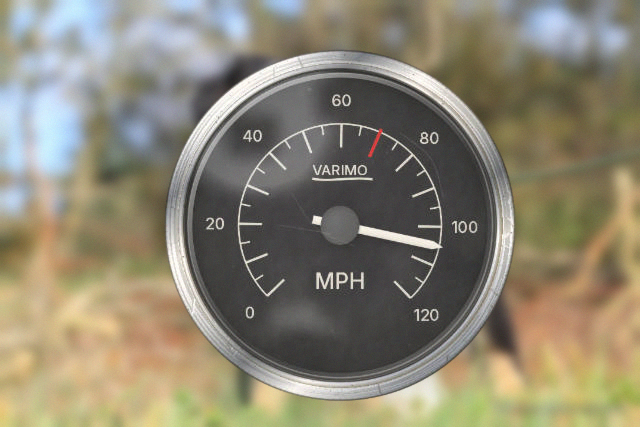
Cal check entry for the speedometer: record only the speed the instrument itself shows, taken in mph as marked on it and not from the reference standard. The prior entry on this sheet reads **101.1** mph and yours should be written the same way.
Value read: **105** mph
